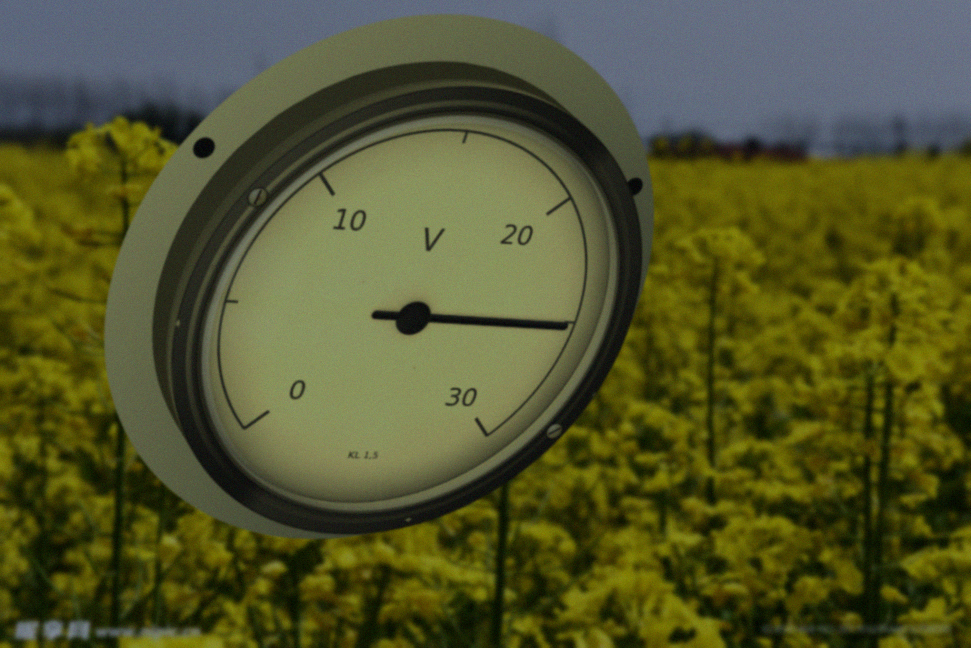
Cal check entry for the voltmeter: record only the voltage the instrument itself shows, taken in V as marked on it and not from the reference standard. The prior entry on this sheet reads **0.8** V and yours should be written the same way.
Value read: **25** V
